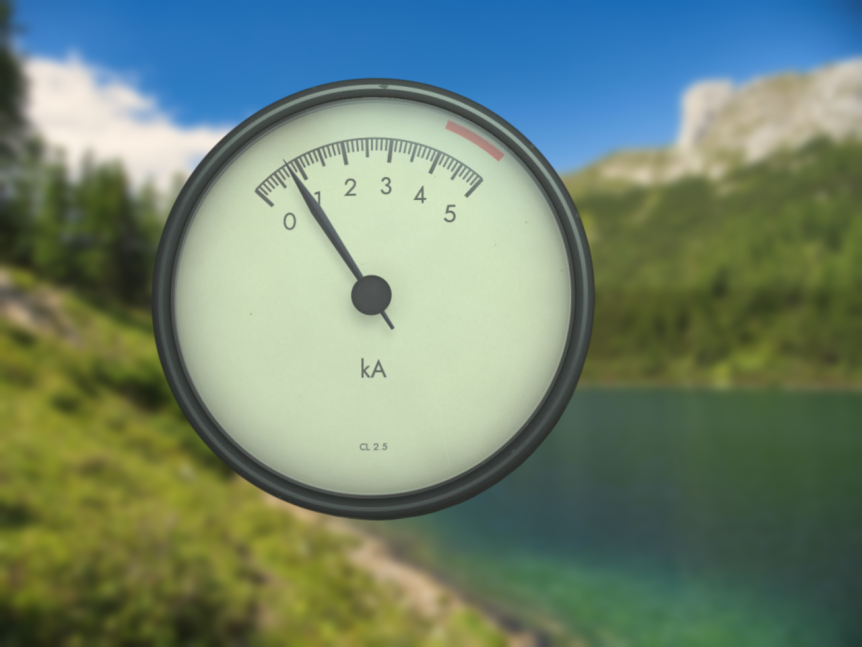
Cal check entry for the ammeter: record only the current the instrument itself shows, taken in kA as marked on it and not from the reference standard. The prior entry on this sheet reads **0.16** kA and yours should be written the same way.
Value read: **0.8** kA
